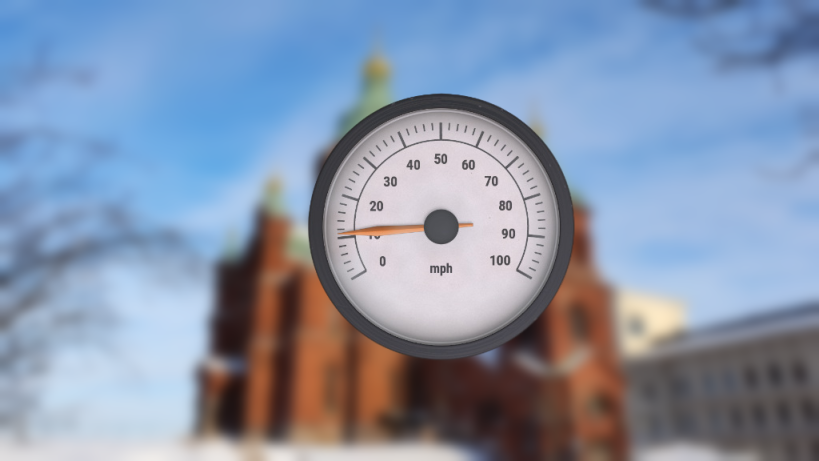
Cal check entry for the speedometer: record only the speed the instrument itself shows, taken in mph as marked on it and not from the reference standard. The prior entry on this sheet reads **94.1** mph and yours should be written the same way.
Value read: **11** mph
